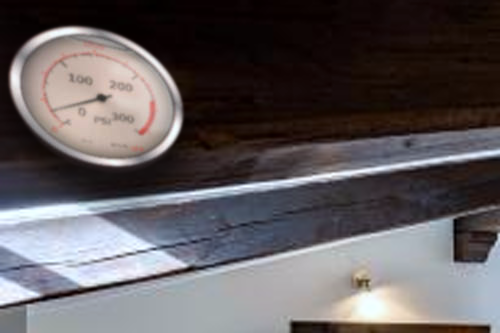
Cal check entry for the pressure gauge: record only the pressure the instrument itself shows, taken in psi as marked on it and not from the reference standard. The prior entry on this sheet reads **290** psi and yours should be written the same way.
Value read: **20** psi
